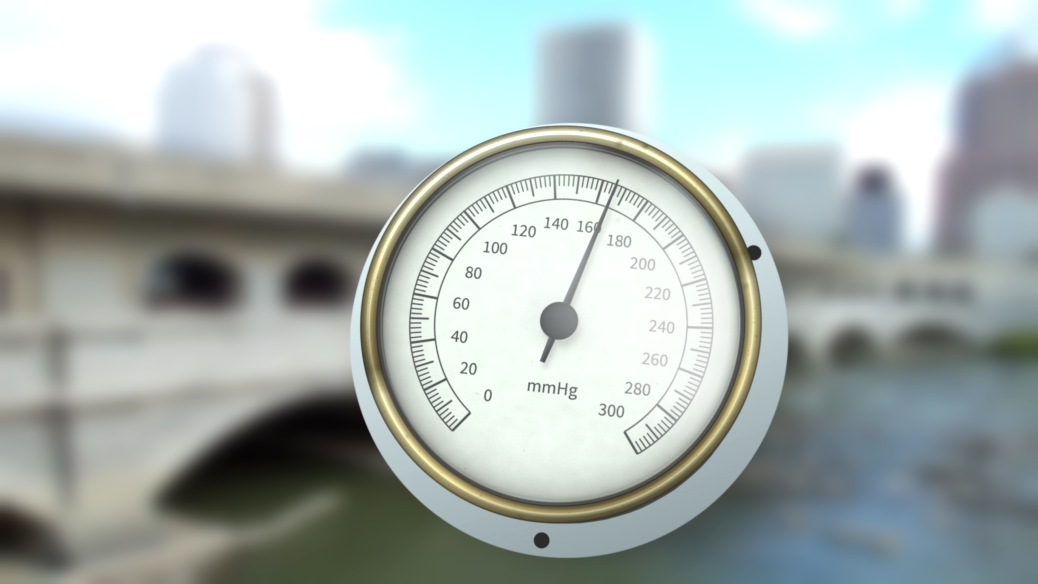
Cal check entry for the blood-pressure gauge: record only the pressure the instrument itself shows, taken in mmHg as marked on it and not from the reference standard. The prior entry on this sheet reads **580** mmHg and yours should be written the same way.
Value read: **166** mmHg
